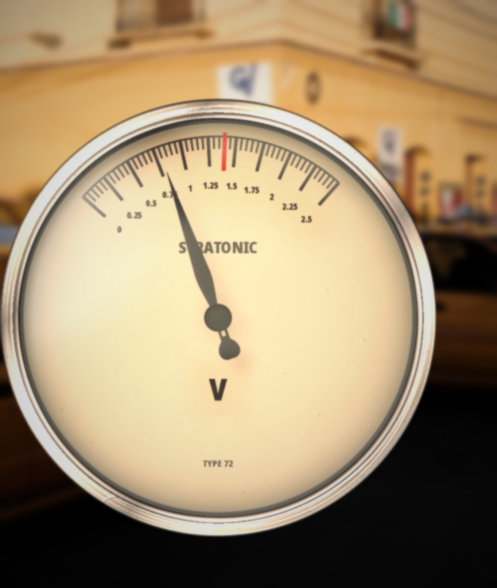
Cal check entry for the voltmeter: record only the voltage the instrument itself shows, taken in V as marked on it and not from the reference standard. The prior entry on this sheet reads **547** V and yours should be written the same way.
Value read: **0.8** V
